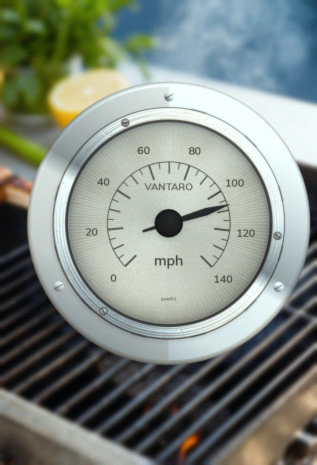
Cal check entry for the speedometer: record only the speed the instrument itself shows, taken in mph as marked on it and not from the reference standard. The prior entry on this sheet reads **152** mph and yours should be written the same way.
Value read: **107.5** mph
